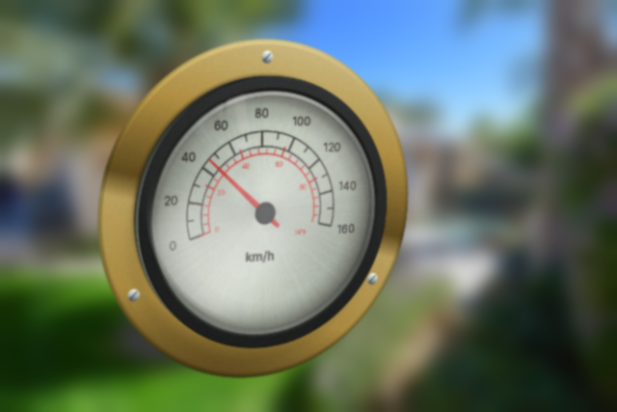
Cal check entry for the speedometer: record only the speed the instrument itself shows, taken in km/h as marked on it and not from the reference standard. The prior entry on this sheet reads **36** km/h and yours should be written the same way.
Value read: **45** km/h
